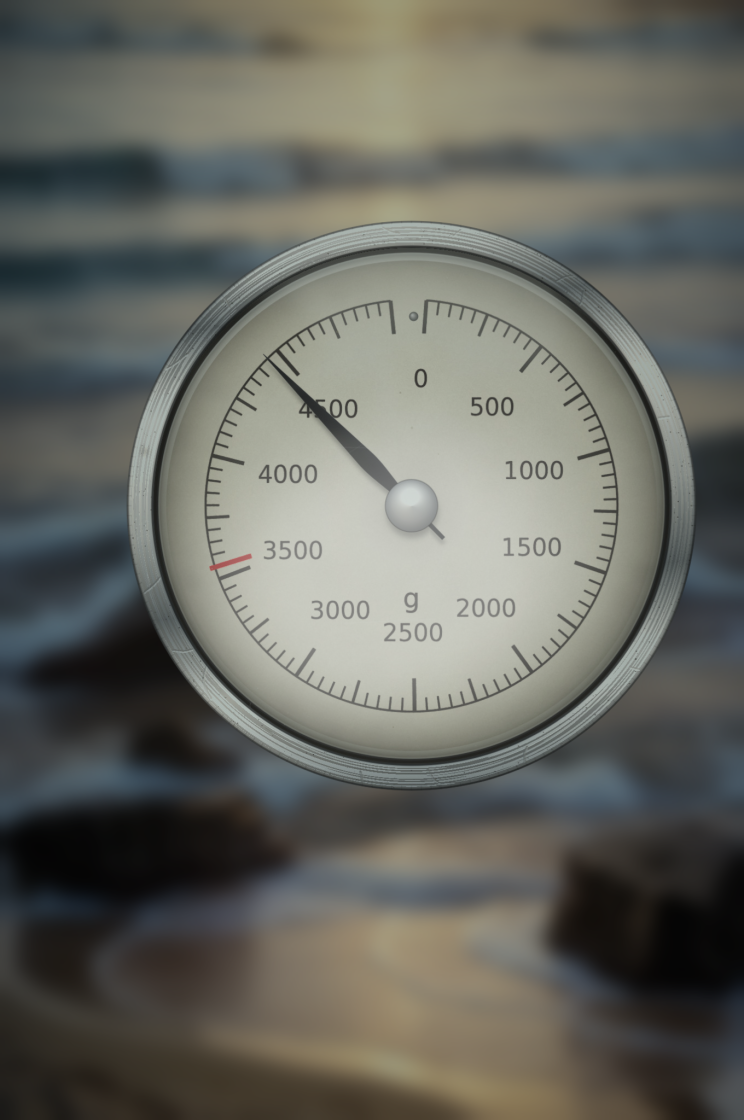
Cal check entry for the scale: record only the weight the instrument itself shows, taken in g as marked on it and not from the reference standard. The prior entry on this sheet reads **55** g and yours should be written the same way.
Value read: **4450** g
